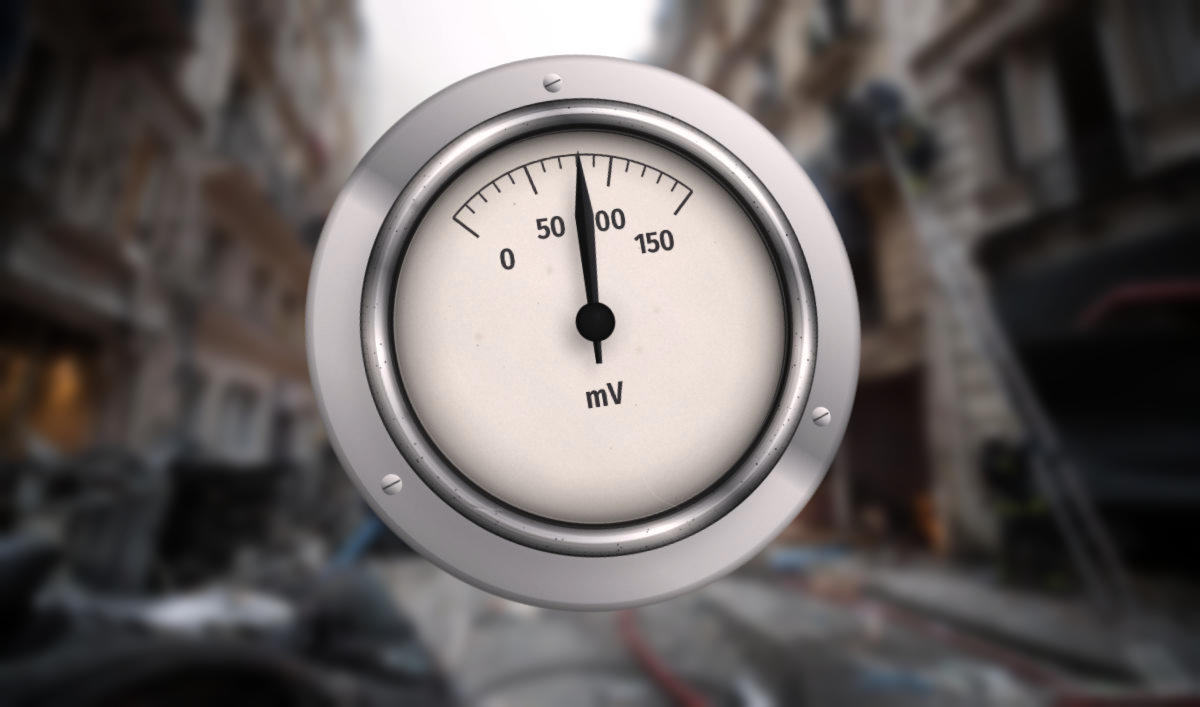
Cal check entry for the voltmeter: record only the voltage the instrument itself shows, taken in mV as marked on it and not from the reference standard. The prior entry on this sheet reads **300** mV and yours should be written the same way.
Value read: **80** mV
